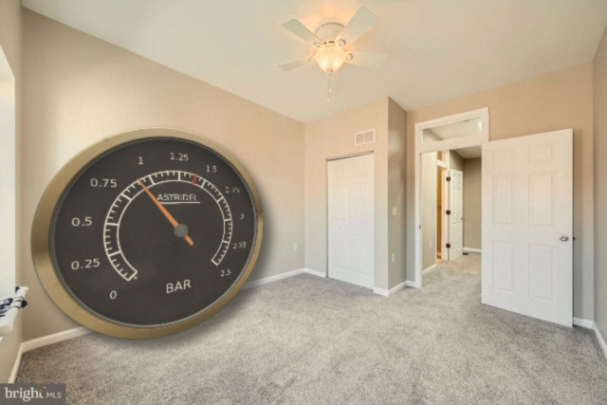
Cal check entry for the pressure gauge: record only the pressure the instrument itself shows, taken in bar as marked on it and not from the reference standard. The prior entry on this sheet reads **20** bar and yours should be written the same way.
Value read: **0.9** bar
